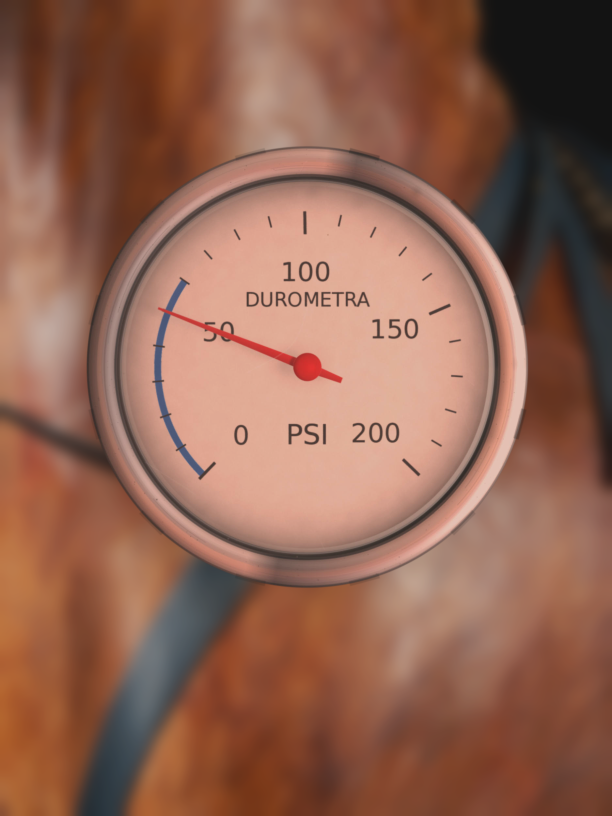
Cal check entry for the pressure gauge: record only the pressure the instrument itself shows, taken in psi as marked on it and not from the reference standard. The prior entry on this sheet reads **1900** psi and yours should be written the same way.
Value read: **50** psi
